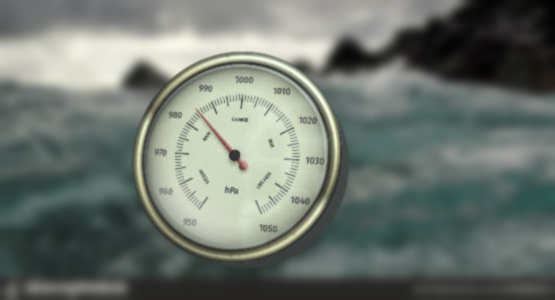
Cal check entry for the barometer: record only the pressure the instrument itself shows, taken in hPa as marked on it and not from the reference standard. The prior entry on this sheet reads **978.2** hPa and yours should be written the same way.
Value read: **985** hPa
